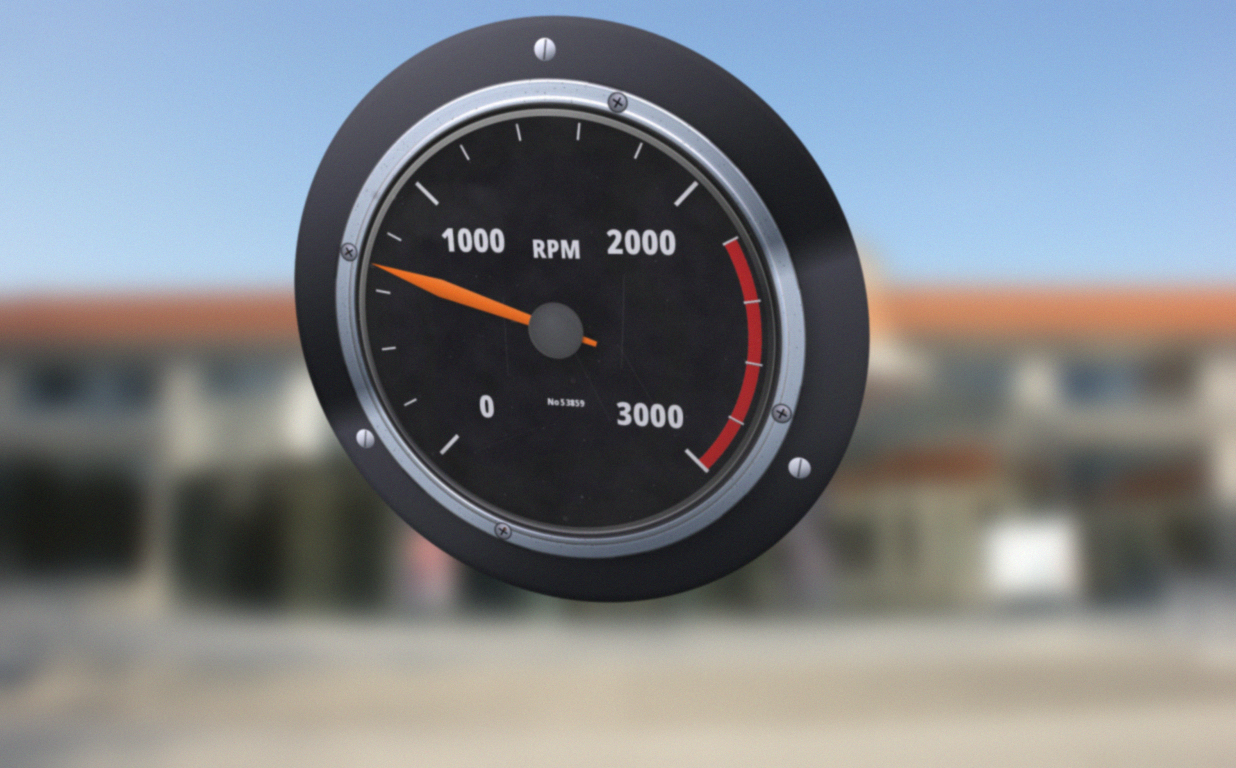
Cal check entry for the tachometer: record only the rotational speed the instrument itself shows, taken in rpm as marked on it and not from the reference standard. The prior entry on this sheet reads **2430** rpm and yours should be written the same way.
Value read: **700** rpm
